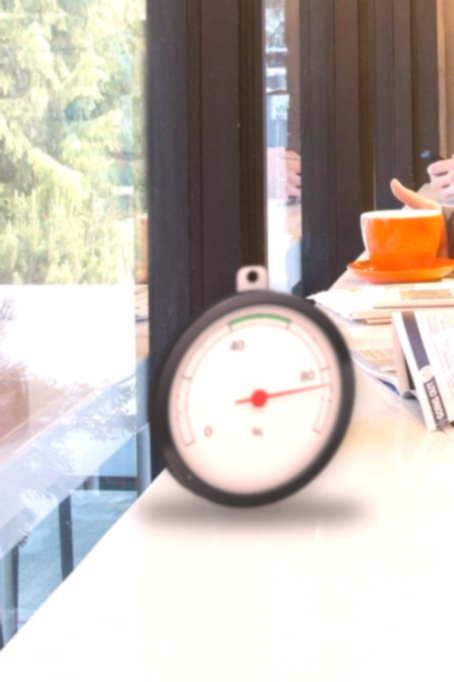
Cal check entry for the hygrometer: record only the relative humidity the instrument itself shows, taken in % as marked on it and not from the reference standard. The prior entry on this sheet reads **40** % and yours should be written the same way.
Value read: **85** %
